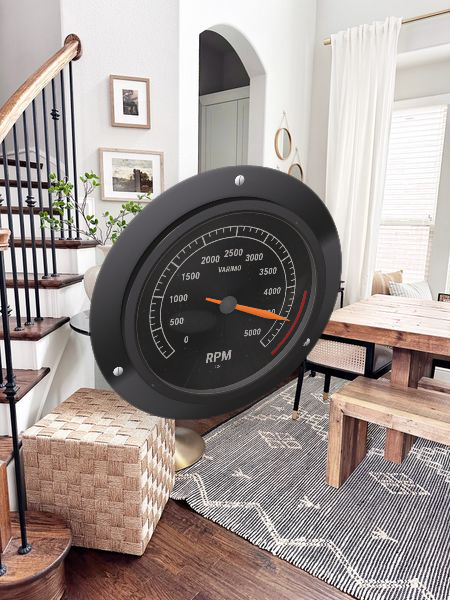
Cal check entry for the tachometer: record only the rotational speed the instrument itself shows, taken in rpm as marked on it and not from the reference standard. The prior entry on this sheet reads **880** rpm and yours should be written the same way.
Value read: **4500** rpm
